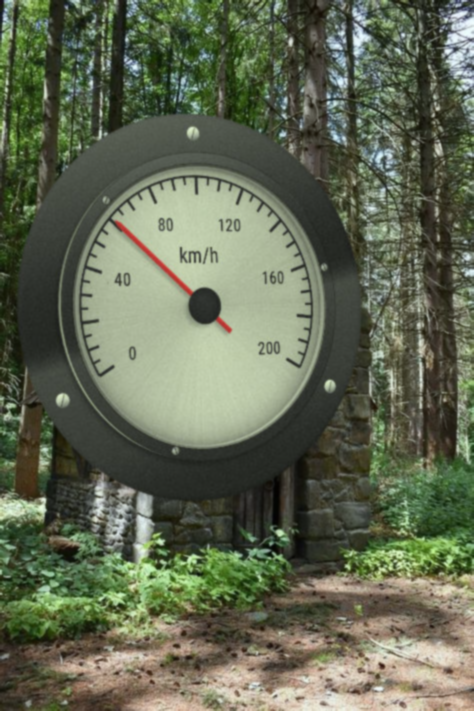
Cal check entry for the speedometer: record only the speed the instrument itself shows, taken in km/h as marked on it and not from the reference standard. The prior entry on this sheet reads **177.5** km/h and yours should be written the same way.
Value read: **60** km/h
